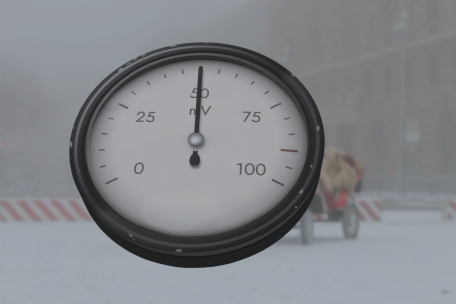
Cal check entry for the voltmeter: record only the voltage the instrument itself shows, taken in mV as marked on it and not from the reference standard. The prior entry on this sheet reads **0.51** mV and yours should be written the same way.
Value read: **50** mV
